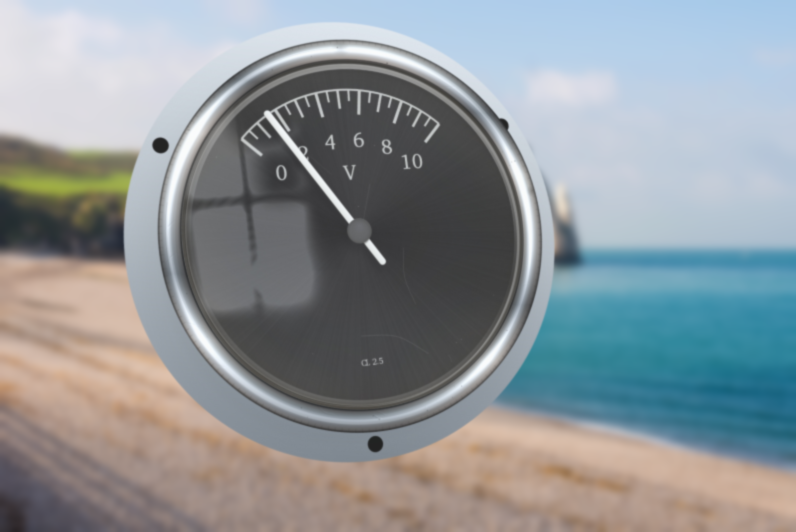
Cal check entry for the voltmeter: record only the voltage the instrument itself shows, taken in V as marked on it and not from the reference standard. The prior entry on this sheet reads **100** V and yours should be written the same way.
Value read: **1.5** V
